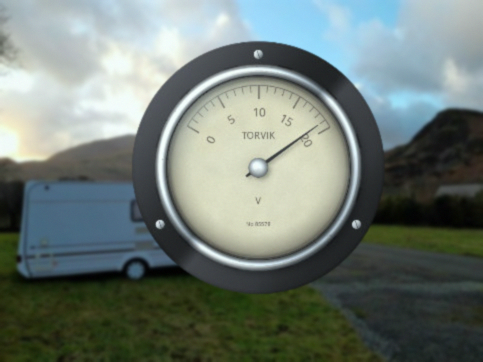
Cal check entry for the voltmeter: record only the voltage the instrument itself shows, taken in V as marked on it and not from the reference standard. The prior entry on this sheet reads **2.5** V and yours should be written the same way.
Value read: **19** V
